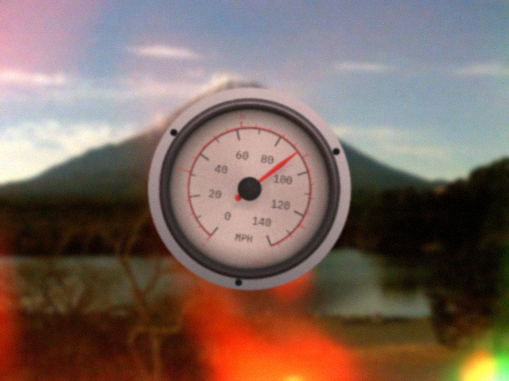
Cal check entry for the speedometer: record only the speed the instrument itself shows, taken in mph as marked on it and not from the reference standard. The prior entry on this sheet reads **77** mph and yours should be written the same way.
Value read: **90** mph
